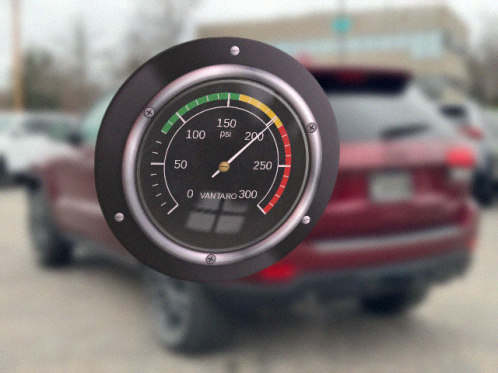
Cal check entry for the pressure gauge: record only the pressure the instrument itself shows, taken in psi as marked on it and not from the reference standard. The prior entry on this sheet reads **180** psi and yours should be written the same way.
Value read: **200** psi
